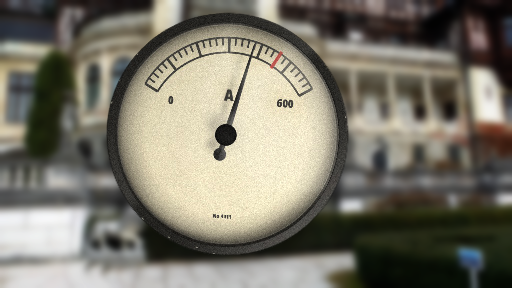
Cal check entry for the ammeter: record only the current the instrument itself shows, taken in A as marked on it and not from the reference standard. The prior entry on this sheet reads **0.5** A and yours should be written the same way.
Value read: **380** A
